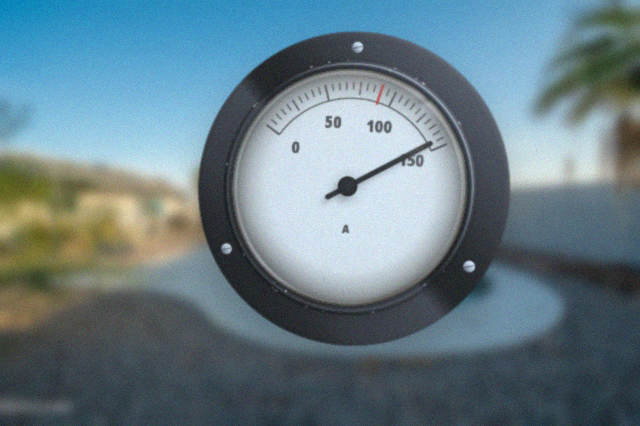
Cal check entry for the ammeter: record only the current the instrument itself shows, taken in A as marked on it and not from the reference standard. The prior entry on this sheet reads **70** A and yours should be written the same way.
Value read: **145** A
